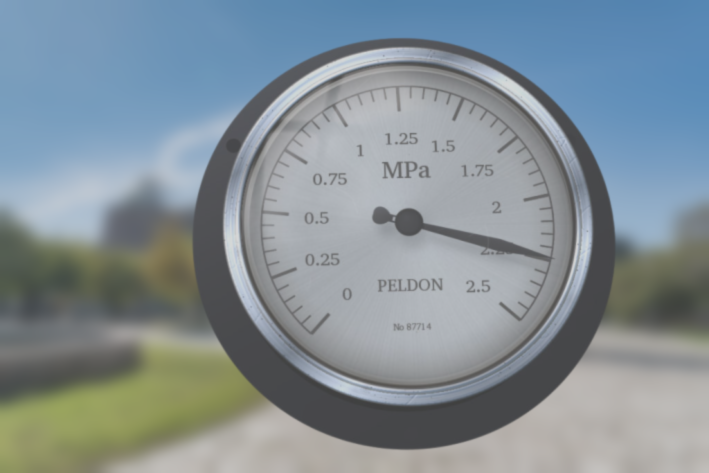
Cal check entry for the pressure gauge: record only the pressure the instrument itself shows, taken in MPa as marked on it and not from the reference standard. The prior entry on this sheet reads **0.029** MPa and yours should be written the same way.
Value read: **2.25** MPa
